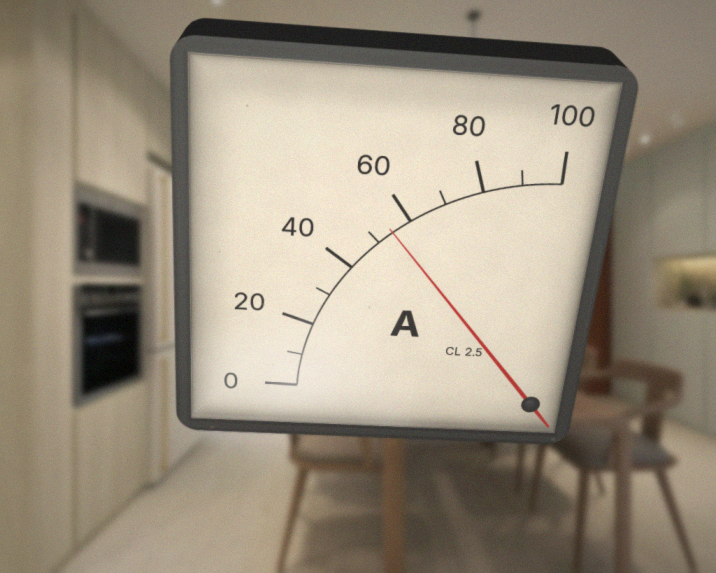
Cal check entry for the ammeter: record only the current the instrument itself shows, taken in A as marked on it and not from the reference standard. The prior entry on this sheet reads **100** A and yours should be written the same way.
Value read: **55** A
